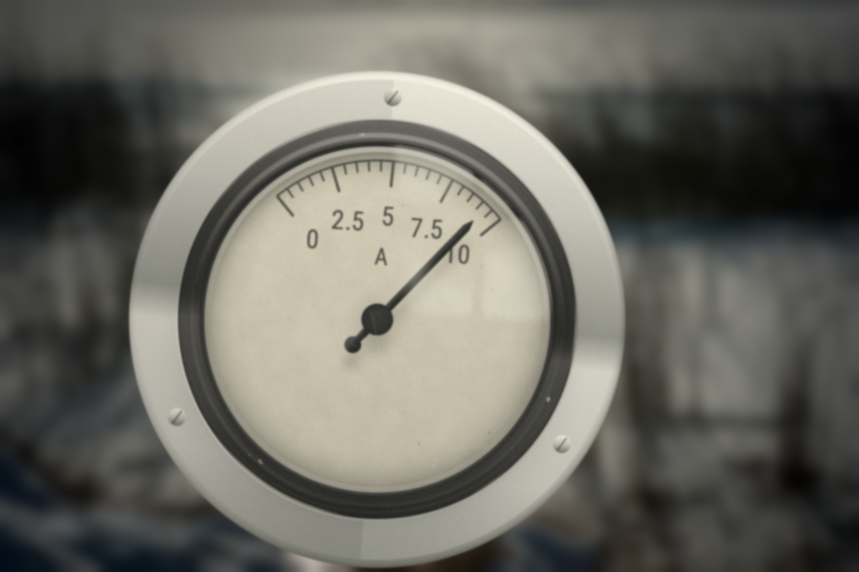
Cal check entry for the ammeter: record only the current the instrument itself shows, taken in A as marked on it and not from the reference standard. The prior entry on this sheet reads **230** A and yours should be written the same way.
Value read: **9.25** A
